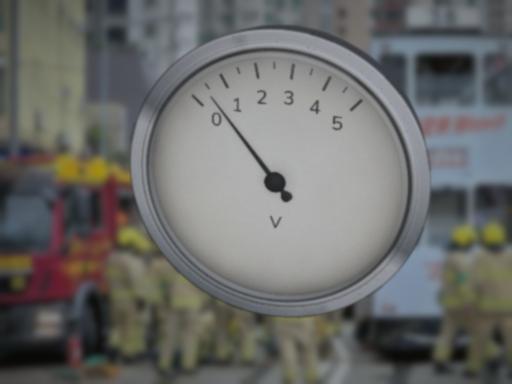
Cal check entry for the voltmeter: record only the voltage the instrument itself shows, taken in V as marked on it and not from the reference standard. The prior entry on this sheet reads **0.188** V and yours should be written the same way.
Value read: **0.5** V
